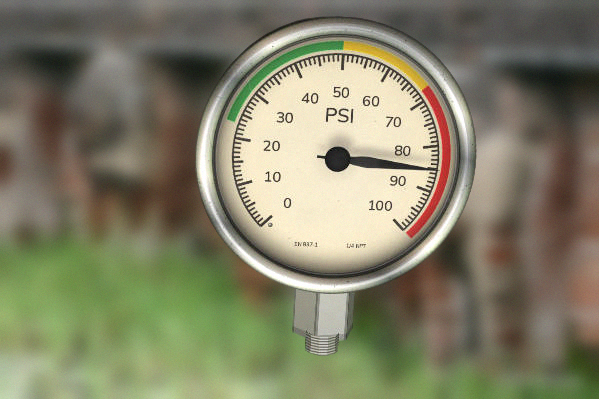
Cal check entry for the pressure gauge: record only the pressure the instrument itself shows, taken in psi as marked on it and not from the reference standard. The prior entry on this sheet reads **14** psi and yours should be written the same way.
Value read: **85** psi
